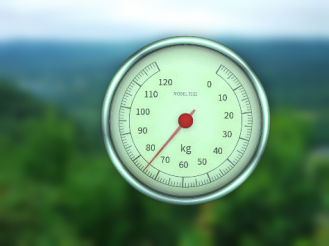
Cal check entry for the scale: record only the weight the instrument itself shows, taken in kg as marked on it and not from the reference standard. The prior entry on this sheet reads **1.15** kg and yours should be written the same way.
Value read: **75** kg
